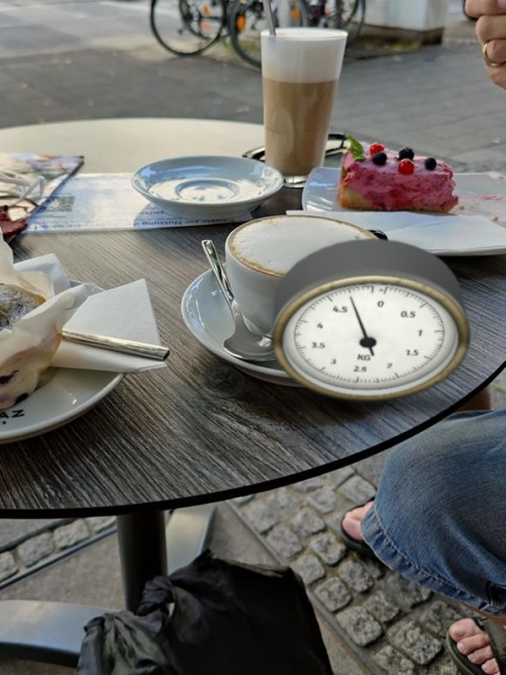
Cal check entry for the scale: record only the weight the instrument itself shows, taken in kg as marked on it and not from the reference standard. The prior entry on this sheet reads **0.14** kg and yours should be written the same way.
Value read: **4.75** kg
